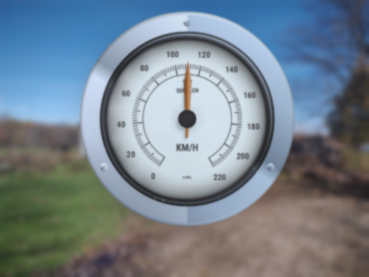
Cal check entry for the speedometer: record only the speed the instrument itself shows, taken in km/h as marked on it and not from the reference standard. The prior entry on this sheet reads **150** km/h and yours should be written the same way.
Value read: **110** km/h
